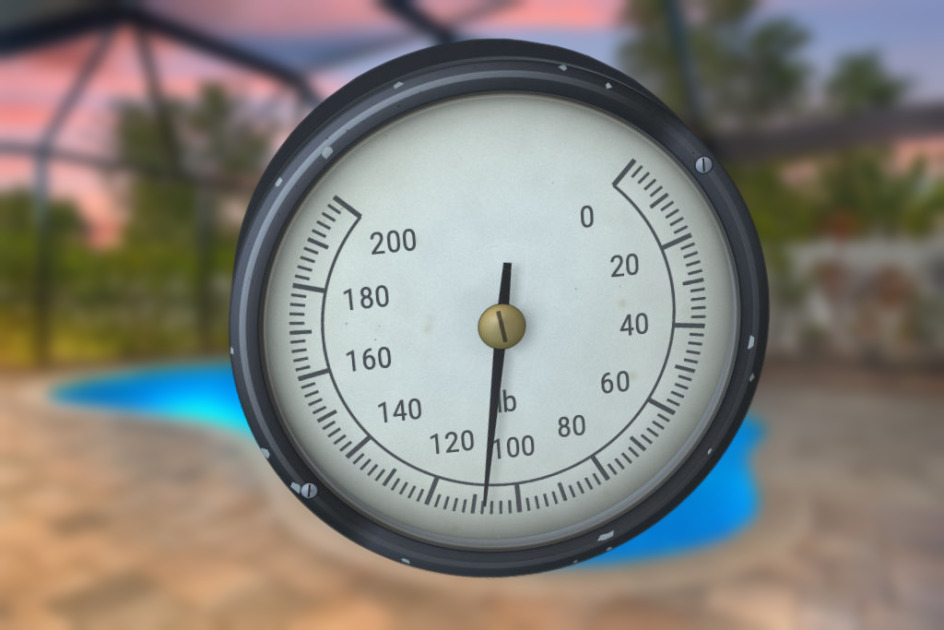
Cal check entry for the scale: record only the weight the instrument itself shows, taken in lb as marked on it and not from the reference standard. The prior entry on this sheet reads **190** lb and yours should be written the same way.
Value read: **108** lb
